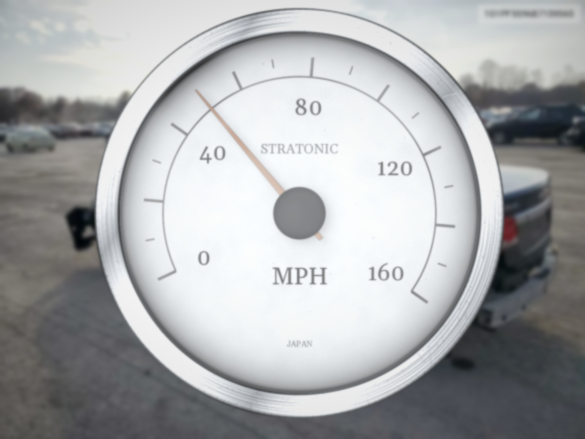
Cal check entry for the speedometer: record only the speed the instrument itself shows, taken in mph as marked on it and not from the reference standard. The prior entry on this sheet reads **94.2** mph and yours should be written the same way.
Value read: **50** mph
